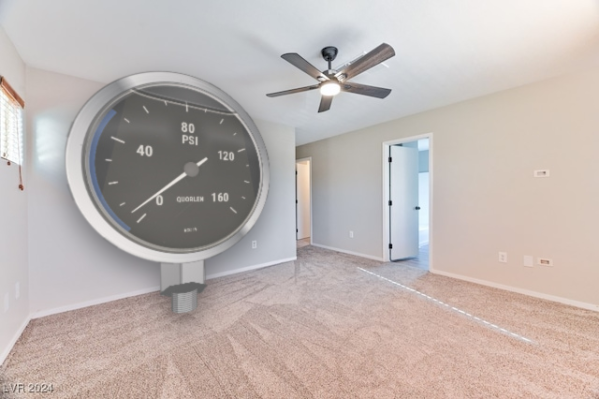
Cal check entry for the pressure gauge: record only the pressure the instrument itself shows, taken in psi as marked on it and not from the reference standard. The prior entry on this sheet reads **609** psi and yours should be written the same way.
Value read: **5** psi
